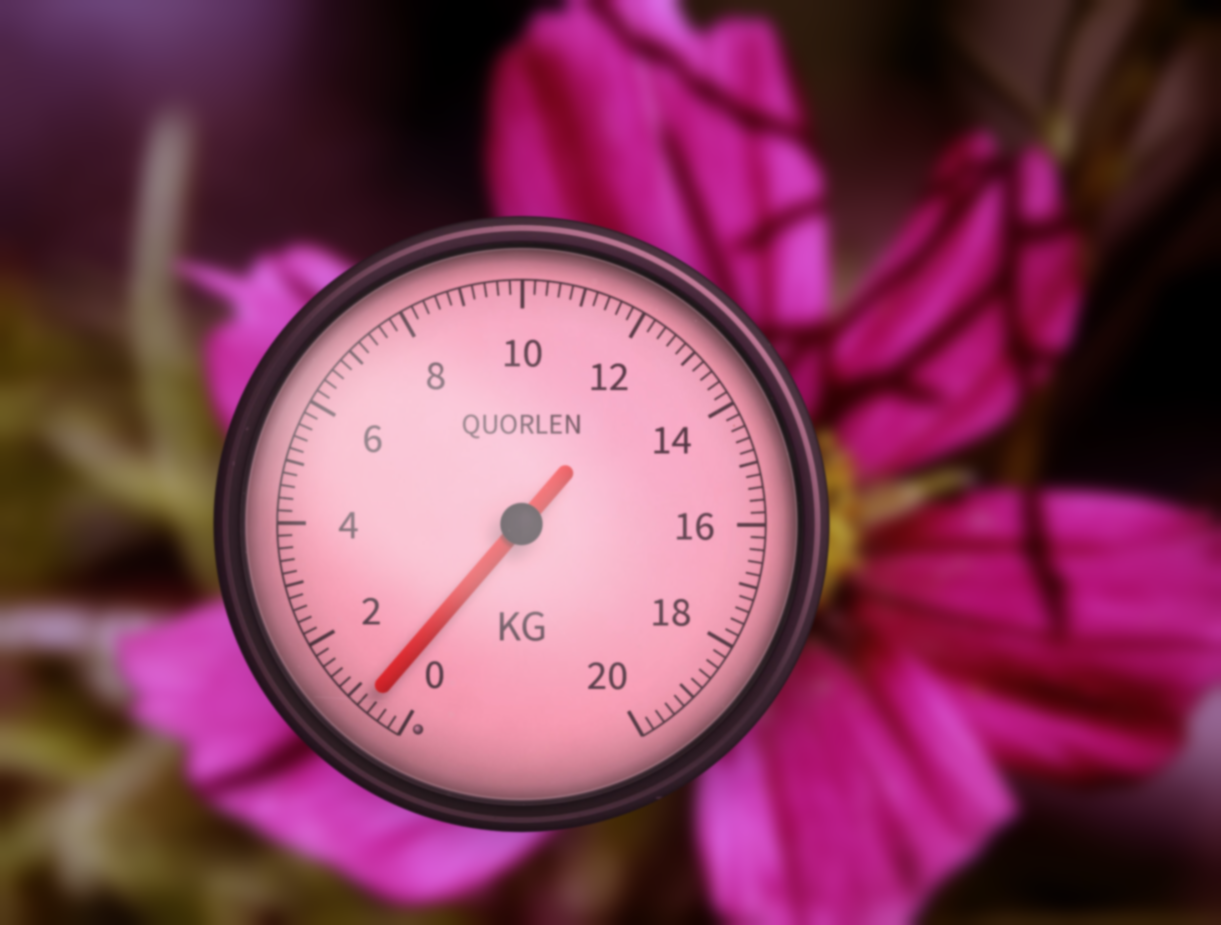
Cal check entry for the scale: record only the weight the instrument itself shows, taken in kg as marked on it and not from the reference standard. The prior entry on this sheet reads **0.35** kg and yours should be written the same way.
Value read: **0.7** kg
